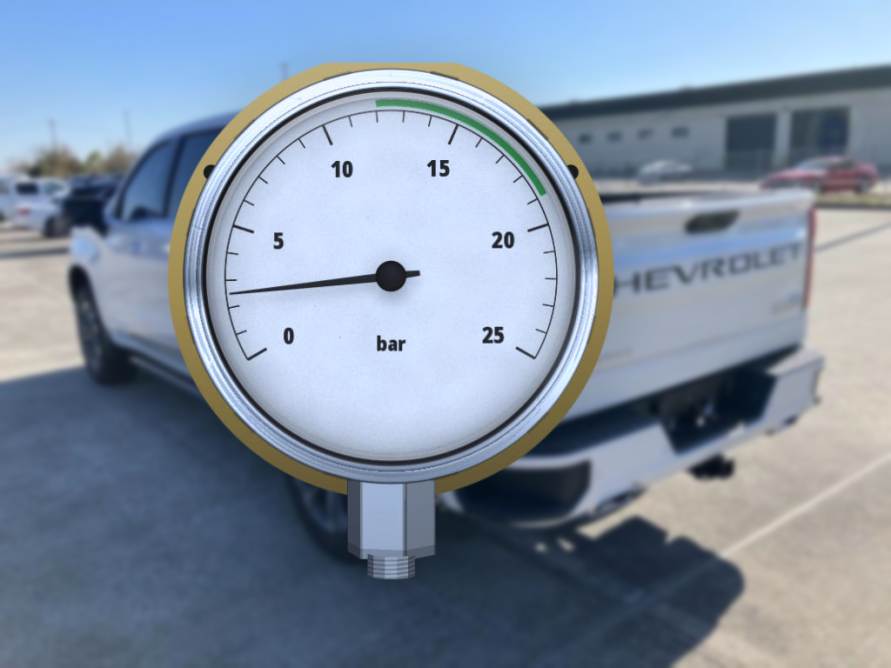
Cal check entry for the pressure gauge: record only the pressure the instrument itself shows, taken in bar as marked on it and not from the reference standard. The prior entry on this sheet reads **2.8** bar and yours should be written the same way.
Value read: **2.5** bar
